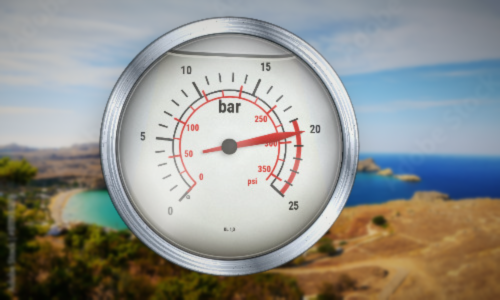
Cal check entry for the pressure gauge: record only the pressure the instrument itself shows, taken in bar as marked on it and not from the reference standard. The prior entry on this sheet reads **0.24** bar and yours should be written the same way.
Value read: **20** bar
